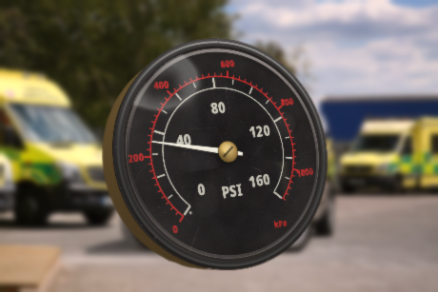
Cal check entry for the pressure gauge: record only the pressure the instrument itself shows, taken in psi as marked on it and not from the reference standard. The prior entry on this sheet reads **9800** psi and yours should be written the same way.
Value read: **35** psi
